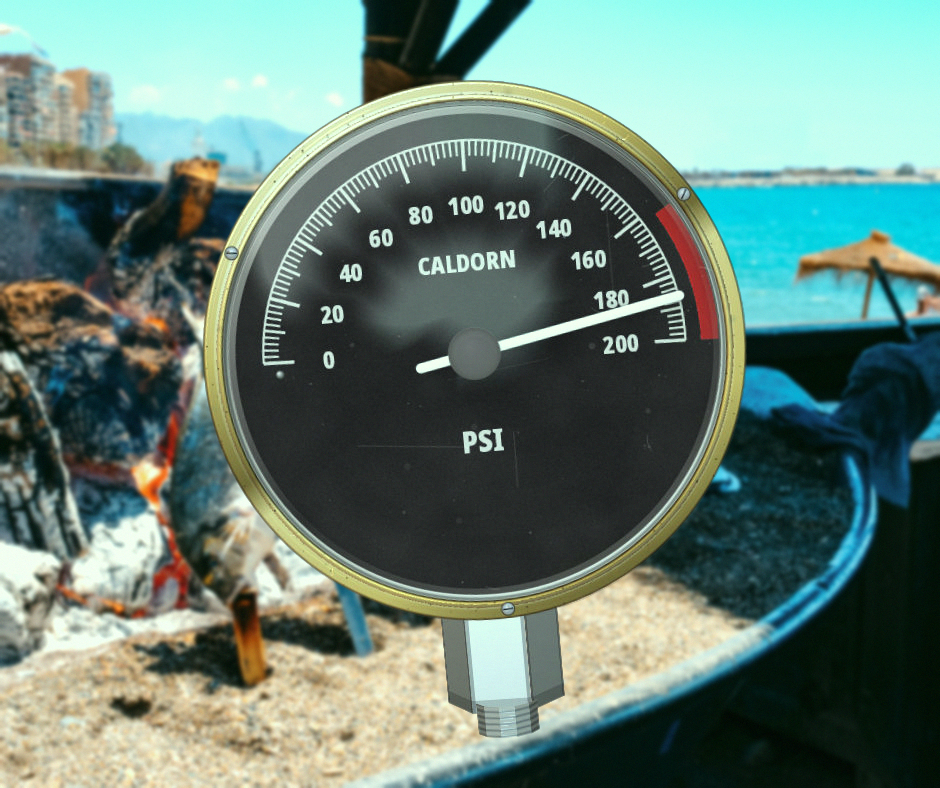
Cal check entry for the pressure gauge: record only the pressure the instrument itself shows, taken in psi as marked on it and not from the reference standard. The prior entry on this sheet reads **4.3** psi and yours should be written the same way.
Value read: **186** psi
